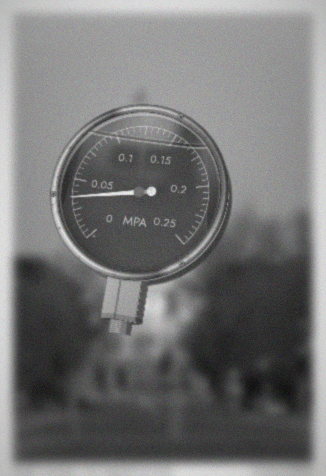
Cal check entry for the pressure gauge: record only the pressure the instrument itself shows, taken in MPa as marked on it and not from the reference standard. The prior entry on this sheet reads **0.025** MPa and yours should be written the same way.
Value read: **0.035** MPa
